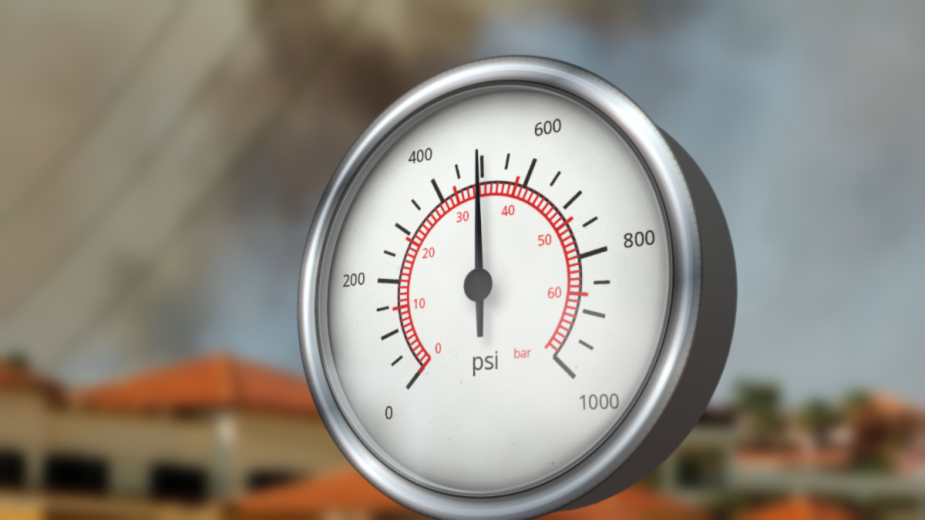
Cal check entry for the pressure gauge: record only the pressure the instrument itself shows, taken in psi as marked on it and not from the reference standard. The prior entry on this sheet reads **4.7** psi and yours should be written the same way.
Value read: **500** psi
